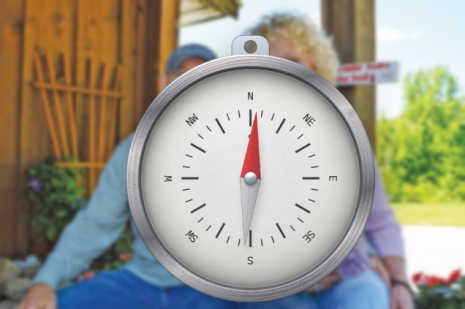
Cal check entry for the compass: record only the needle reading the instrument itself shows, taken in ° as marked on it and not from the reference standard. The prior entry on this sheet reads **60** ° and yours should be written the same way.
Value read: **5** °
